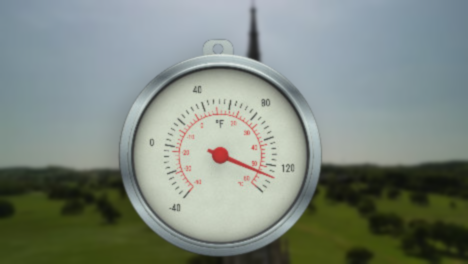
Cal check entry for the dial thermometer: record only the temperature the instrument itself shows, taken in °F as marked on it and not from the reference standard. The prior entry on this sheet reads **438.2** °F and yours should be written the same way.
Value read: **128** °F
